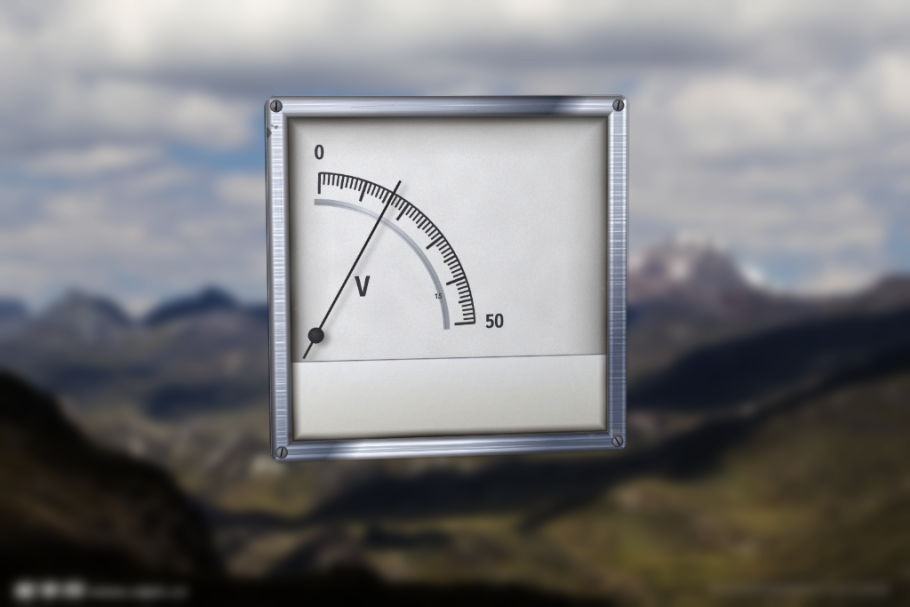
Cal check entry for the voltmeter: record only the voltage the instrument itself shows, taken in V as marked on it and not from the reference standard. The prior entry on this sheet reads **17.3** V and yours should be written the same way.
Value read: **16** V
